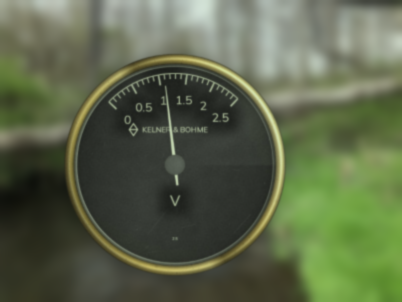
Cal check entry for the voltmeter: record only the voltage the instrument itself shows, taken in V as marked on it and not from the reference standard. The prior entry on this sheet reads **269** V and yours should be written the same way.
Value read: **1.1** V
